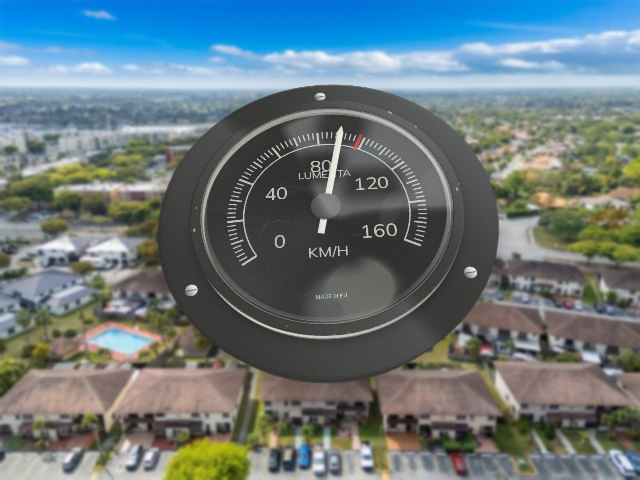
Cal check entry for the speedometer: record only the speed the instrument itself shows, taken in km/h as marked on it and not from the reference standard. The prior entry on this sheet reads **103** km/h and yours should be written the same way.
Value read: **90** km/h
